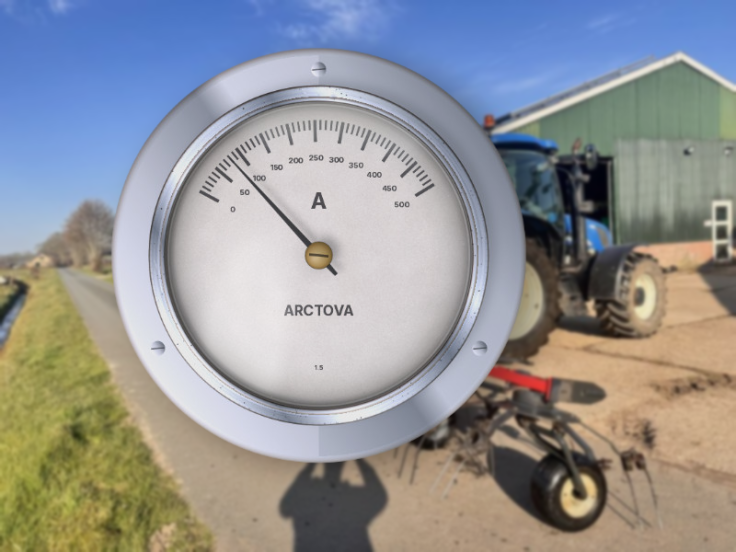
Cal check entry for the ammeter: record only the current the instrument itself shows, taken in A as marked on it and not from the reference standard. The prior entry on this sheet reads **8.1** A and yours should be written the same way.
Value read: **80** A
